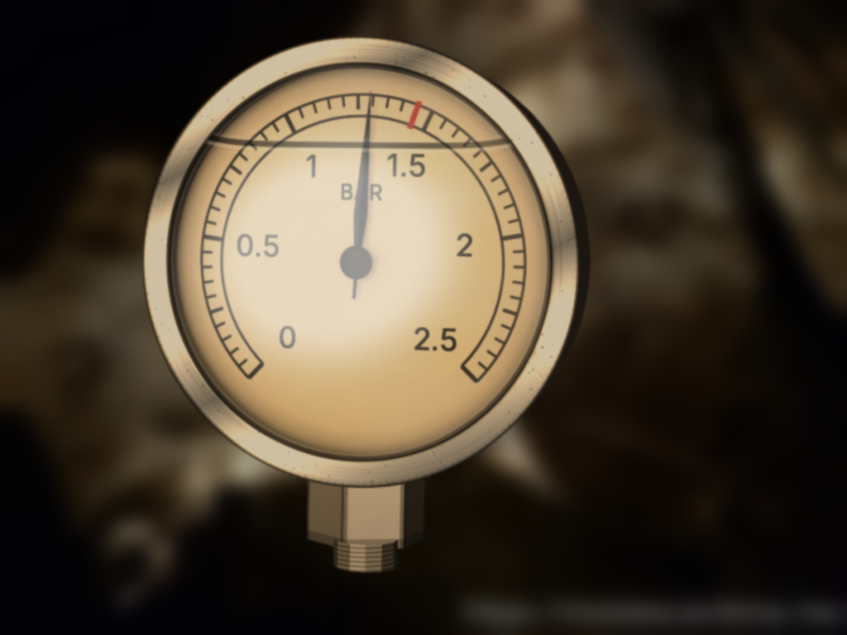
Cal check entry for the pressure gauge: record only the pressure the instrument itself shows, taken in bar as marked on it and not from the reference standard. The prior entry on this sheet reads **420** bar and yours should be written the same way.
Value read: **1.3** bar
